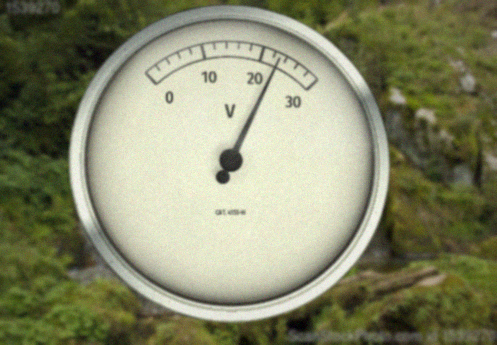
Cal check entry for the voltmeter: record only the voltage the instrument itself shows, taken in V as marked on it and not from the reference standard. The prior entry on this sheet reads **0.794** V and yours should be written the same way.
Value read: **23** V
